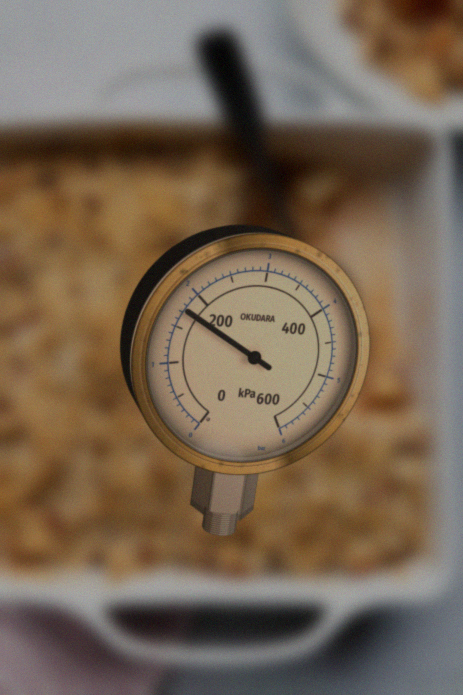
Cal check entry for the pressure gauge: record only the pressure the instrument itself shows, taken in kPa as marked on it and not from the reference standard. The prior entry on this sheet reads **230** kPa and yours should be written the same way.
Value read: **175** kPa
